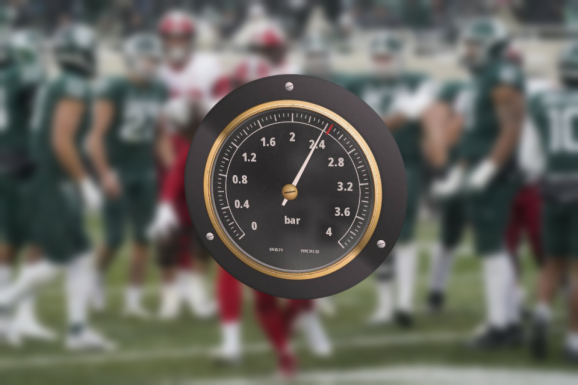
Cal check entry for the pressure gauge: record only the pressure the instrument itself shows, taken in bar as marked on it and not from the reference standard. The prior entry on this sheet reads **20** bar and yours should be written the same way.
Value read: **2.4** bar
